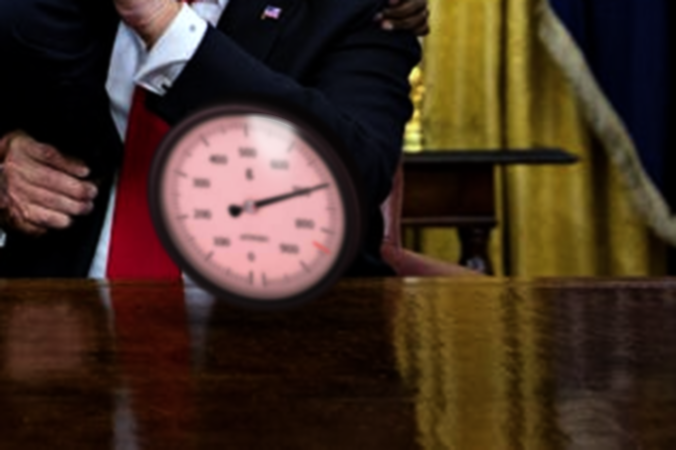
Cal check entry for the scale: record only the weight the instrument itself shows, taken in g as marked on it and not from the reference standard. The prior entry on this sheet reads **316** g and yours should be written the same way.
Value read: **700** g
